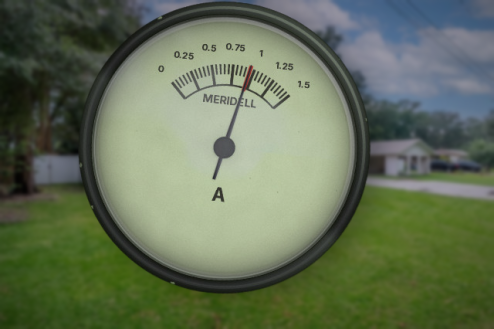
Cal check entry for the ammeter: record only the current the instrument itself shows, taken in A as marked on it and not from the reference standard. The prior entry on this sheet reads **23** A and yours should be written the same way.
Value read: **0.95** A
